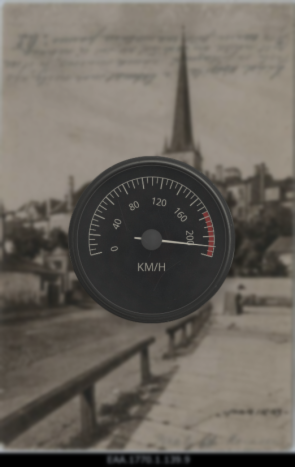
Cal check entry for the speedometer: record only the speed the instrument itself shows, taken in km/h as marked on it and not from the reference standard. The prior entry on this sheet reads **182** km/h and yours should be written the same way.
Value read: **210** km/h
